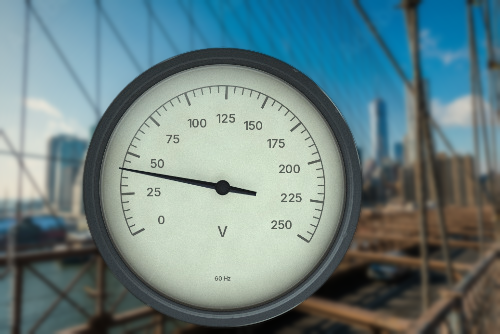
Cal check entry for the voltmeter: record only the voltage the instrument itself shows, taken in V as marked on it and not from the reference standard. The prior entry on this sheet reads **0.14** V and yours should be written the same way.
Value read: **40** V
